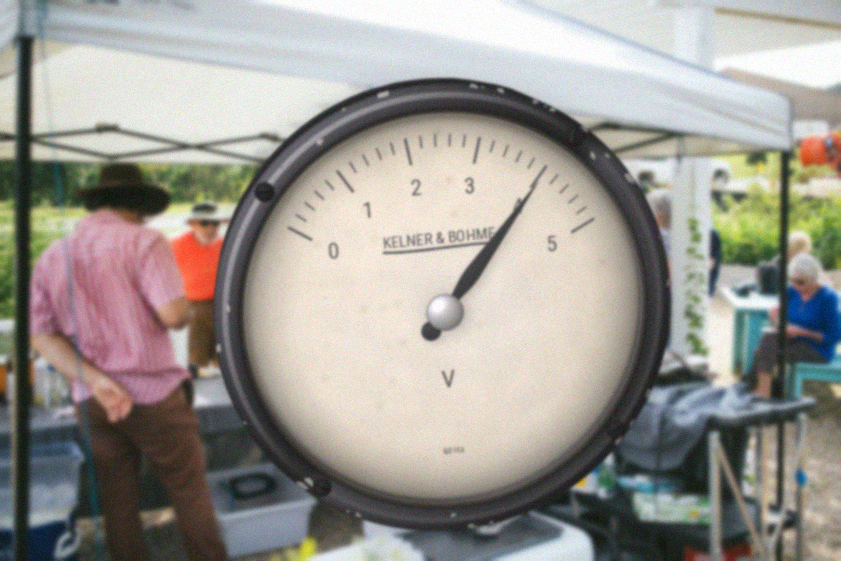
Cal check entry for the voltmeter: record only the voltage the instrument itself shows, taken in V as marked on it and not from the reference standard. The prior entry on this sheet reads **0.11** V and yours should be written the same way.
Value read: **4** V
